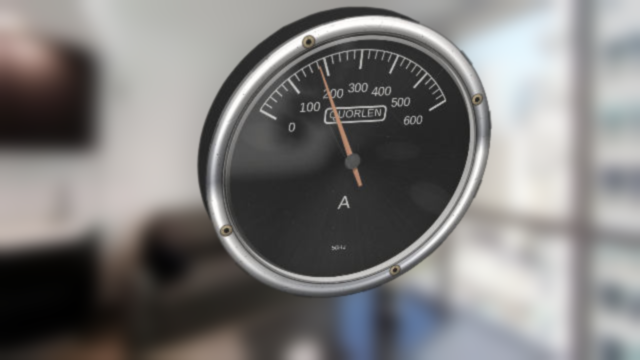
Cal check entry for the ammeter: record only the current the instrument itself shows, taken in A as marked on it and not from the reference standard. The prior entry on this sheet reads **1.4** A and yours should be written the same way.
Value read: **180** A
